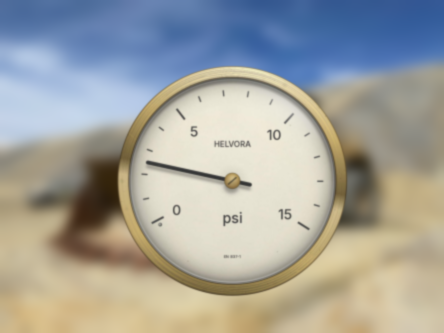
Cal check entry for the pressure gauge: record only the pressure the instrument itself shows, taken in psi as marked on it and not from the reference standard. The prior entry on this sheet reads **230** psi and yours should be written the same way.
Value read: **2.5** psi
